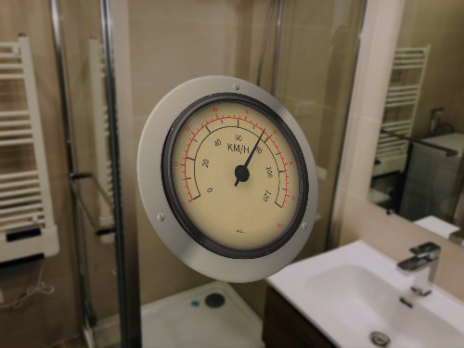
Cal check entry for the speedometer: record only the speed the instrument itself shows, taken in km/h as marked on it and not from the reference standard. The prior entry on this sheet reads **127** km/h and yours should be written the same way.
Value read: **75** km/h
